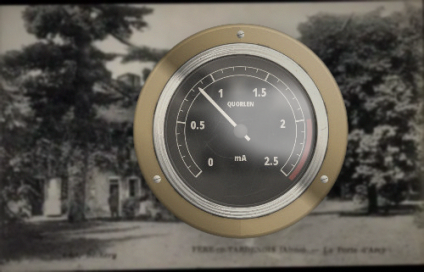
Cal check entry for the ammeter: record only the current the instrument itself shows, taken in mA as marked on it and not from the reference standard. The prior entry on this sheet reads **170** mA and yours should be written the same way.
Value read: **0.85** mA
